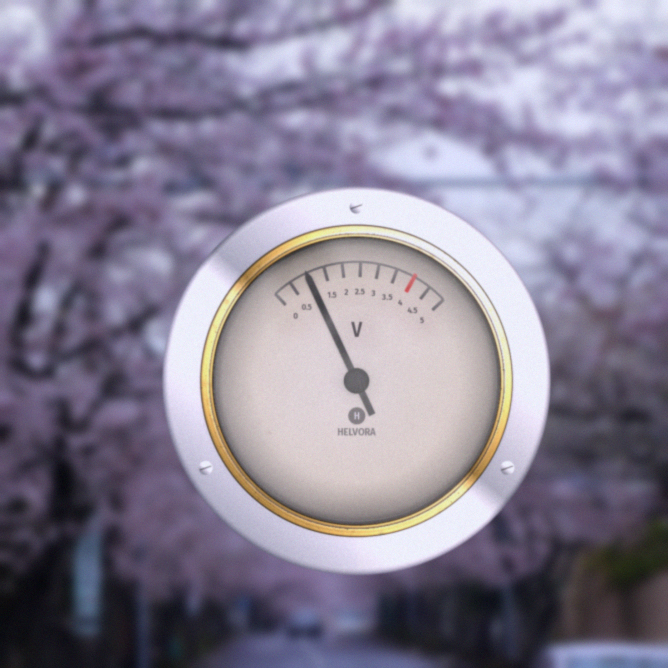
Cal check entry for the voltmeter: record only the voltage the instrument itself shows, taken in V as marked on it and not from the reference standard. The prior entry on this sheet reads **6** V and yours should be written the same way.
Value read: **1** V
